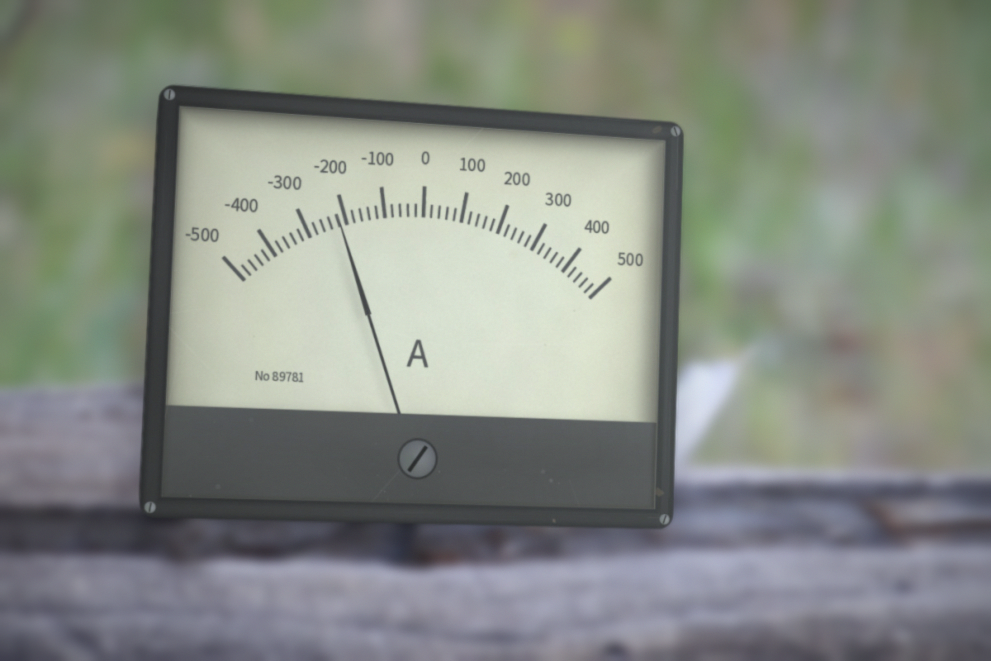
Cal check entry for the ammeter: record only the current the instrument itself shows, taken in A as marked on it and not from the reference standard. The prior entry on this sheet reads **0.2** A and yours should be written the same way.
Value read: **-220** A
